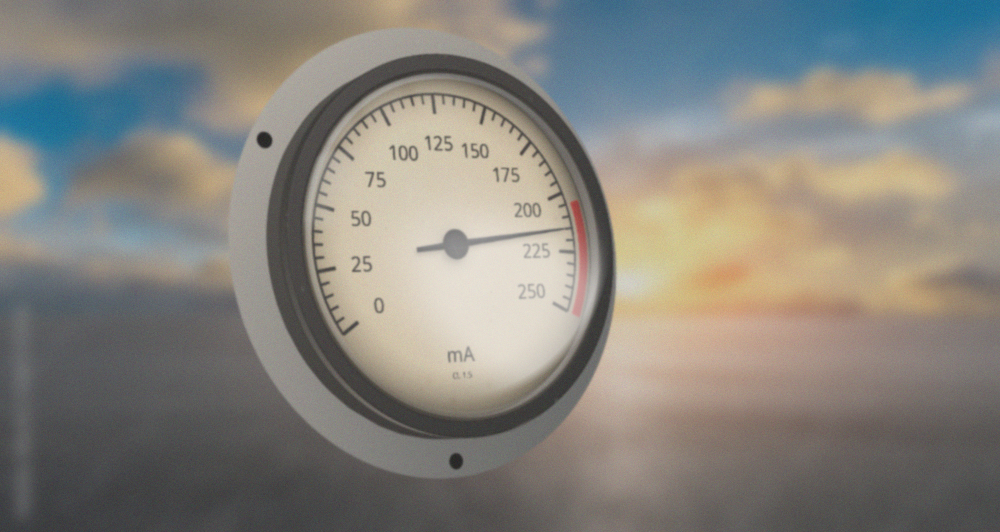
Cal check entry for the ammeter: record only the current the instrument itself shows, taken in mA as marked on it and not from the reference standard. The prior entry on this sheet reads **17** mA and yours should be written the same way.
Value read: **215** mA
